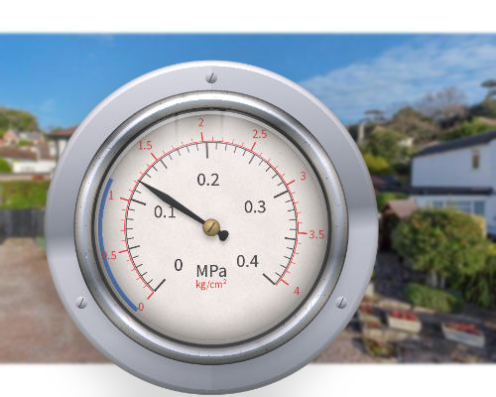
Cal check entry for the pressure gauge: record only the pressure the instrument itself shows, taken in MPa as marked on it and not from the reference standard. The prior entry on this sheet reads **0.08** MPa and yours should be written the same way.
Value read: **0.12** MPa
